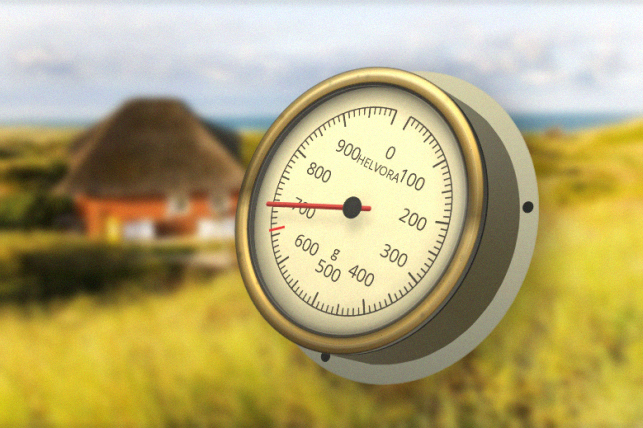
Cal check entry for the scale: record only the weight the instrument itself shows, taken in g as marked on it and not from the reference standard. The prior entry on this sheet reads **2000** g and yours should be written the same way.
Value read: **700** g
